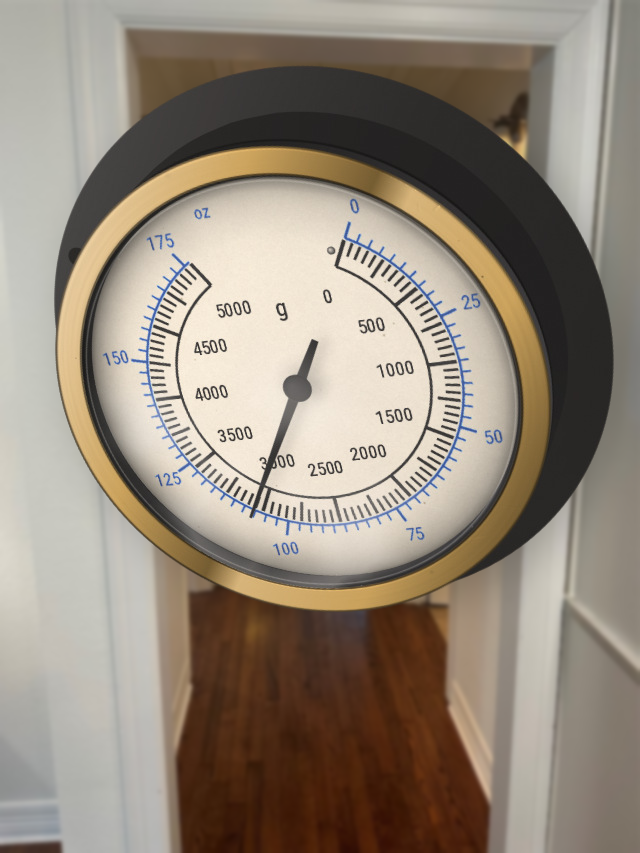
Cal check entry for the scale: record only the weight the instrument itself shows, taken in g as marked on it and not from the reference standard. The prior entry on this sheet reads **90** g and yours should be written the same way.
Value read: **3050** g
